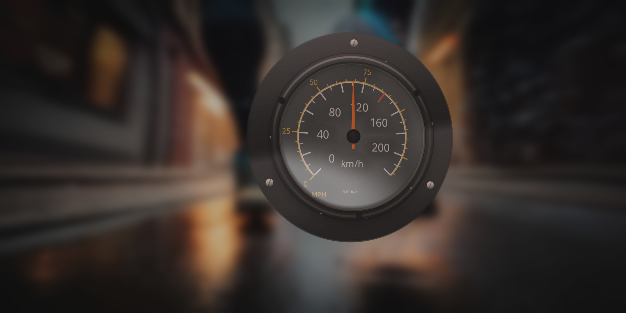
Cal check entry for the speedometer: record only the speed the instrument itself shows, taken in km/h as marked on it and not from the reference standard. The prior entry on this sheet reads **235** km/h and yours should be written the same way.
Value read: **110** km/h
